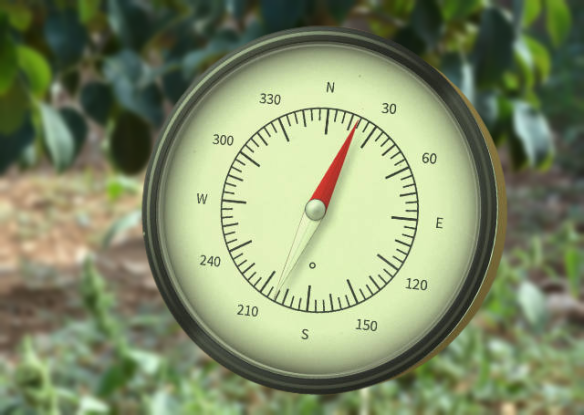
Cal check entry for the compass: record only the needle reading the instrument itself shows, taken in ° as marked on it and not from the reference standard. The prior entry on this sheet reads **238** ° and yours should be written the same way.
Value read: **20** °
